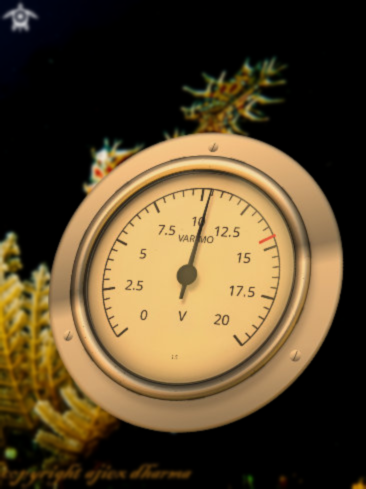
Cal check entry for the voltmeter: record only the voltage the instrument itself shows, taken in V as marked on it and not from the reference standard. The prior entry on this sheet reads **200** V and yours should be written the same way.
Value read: **10.5** V
